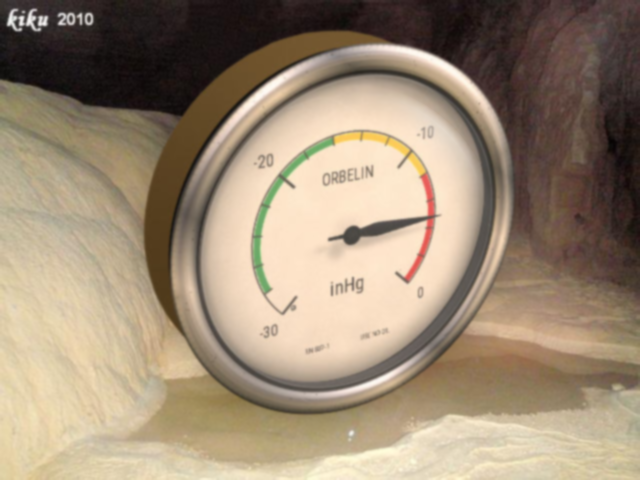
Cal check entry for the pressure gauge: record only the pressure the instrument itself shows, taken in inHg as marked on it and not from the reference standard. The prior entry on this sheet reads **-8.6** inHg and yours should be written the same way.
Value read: **-5** inHg
